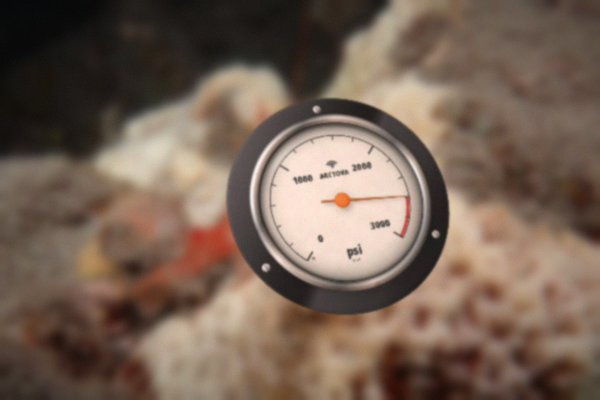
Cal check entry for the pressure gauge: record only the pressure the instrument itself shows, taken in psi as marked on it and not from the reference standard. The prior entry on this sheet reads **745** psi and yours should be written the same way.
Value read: **2600** psi
